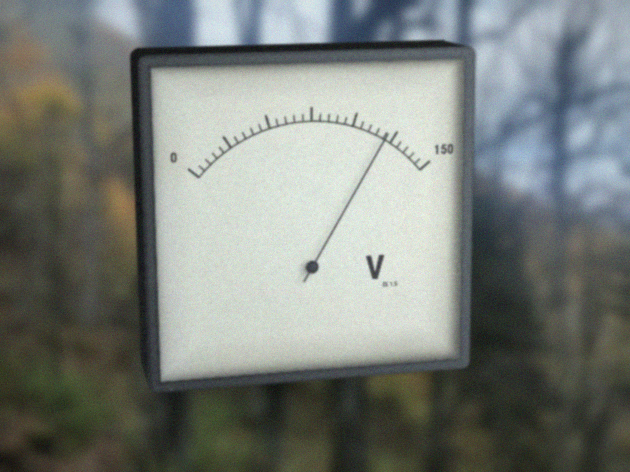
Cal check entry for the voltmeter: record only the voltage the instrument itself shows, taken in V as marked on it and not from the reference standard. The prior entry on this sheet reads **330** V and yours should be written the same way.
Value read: **120** V
